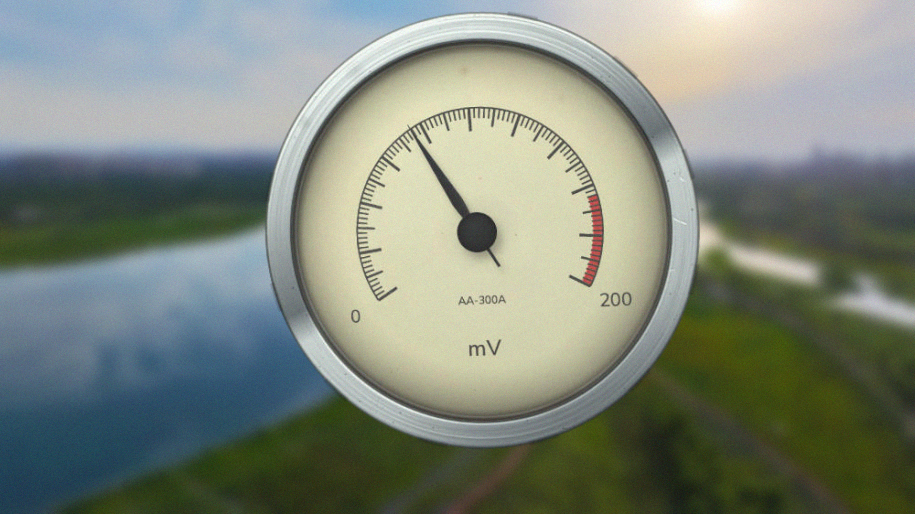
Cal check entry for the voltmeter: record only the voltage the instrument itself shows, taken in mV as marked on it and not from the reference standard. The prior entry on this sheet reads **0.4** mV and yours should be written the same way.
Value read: **76** mV
